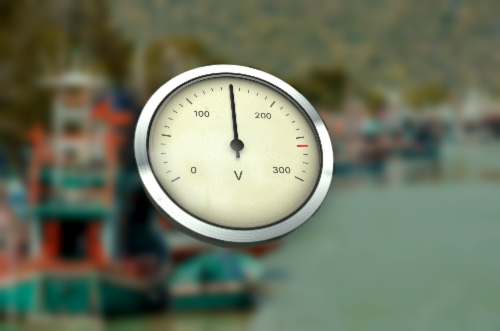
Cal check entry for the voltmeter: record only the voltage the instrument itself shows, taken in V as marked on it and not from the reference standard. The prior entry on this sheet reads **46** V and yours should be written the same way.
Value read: **150** V
